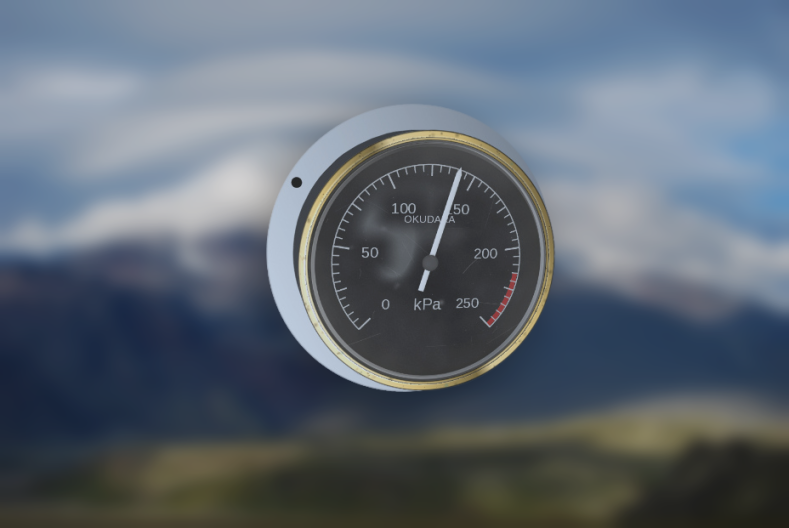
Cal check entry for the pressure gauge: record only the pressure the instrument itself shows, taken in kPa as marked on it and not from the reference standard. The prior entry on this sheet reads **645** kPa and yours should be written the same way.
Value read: **140** kPa
